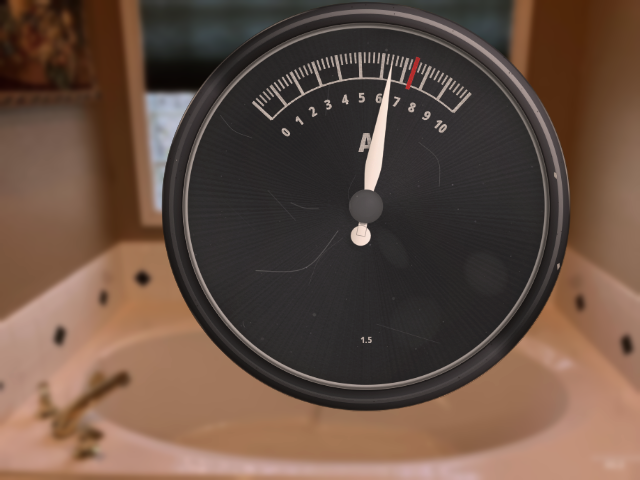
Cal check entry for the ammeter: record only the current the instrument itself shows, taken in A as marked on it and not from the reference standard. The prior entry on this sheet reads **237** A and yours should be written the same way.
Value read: **6.4** A
